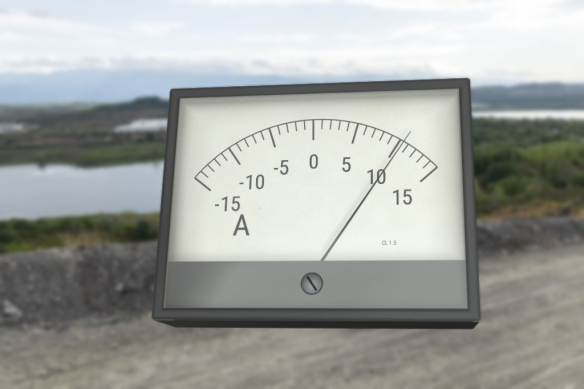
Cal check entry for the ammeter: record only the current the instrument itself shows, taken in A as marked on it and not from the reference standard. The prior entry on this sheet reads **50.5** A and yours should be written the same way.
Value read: **10.5** A
